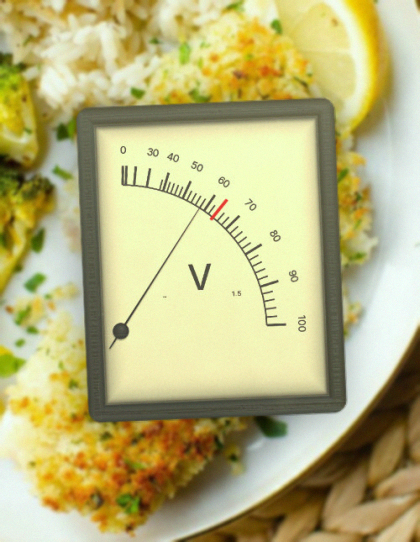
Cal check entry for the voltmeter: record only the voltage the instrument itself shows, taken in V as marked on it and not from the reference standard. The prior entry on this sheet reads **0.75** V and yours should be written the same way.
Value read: **58** V
